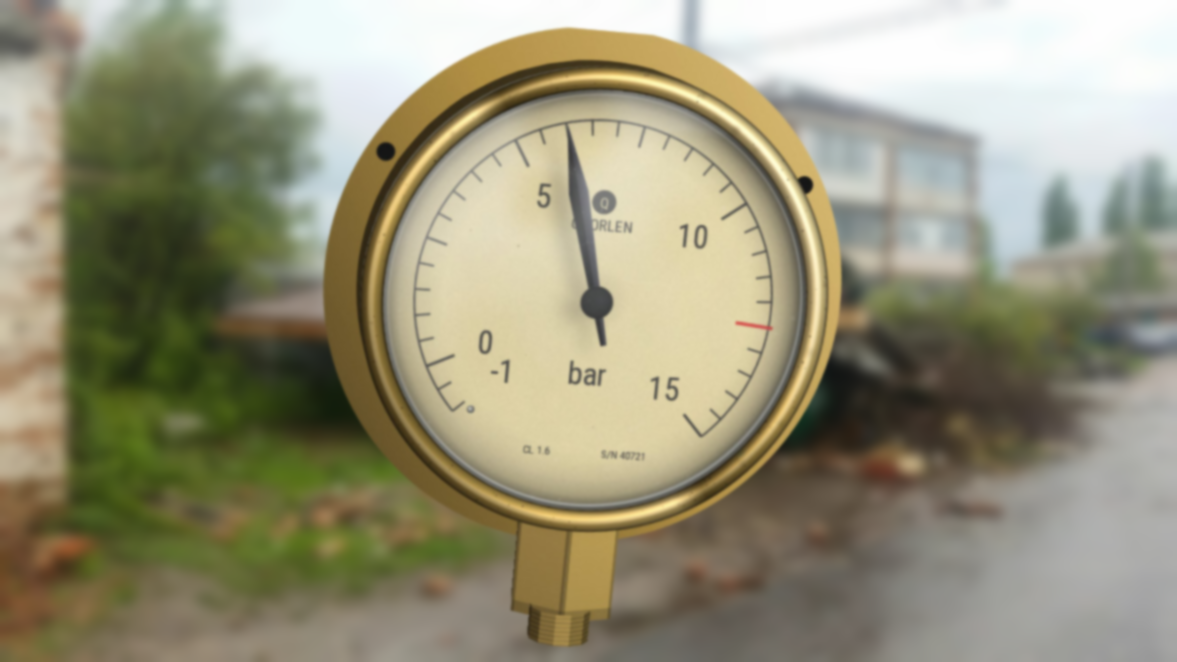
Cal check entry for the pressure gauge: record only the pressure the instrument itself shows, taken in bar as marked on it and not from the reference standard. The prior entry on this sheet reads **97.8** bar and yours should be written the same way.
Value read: **6** bar
